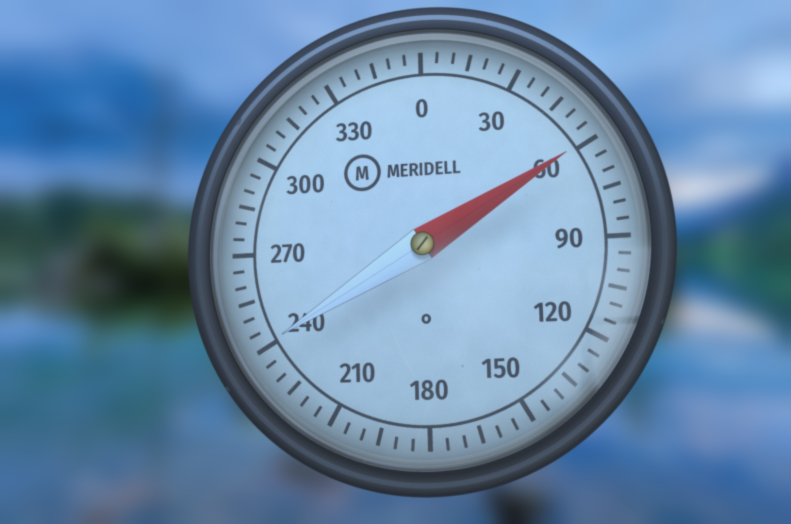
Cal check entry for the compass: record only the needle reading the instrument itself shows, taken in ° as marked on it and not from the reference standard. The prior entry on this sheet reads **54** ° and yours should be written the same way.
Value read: **60** °
